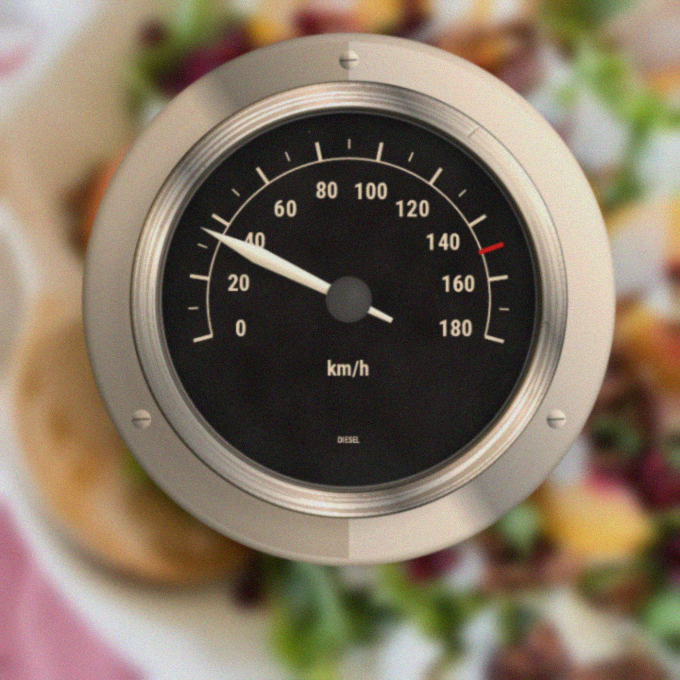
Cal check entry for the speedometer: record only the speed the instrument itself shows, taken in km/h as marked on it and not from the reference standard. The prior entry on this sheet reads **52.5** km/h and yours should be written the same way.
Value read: **35** km/h
